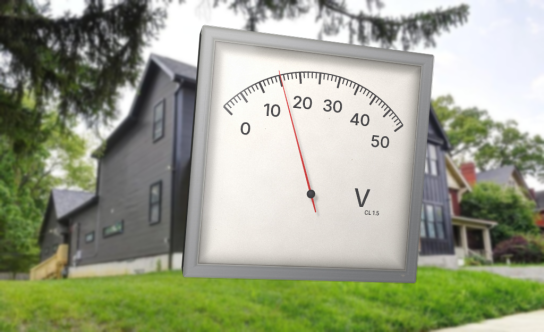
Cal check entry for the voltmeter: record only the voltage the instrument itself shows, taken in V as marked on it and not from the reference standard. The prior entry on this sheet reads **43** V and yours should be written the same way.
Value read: **15** V
